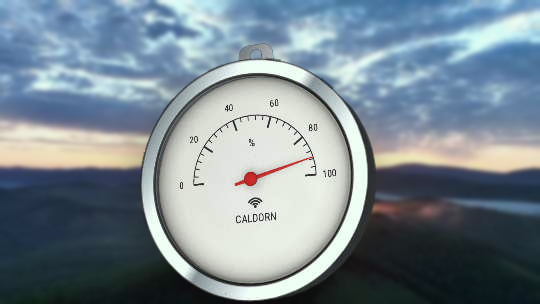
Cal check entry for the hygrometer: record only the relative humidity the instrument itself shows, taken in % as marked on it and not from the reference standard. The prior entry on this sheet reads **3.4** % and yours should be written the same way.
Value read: **92** %
